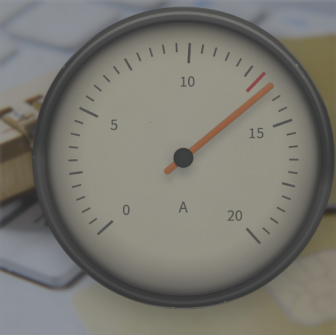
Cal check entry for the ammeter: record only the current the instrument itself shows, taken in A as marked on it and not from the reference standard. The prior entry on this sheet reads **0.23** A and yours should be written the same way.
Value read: **13.5** A
